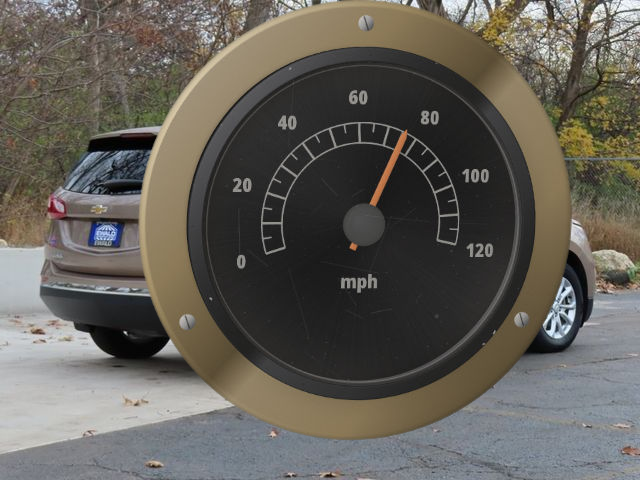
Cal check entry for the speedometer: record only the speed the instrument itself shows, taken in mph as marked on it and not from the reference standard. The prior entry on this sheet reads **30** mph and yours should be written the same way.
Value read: **75** mph
